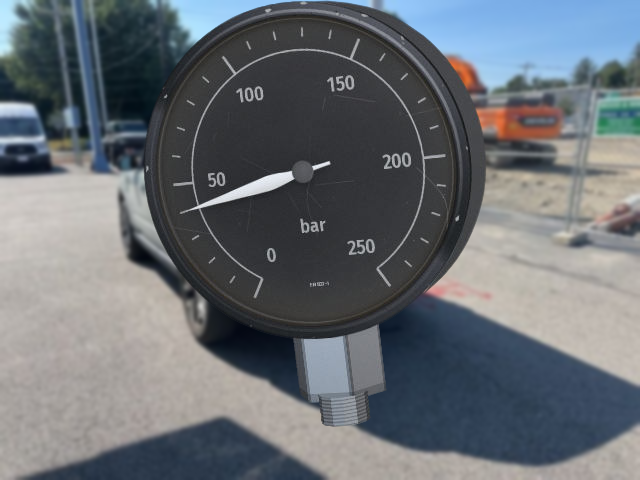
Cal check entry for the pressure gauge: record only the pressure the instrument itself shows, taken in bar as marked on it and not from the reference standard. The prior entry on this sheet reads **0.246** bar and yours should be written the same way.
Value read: **40** bar
